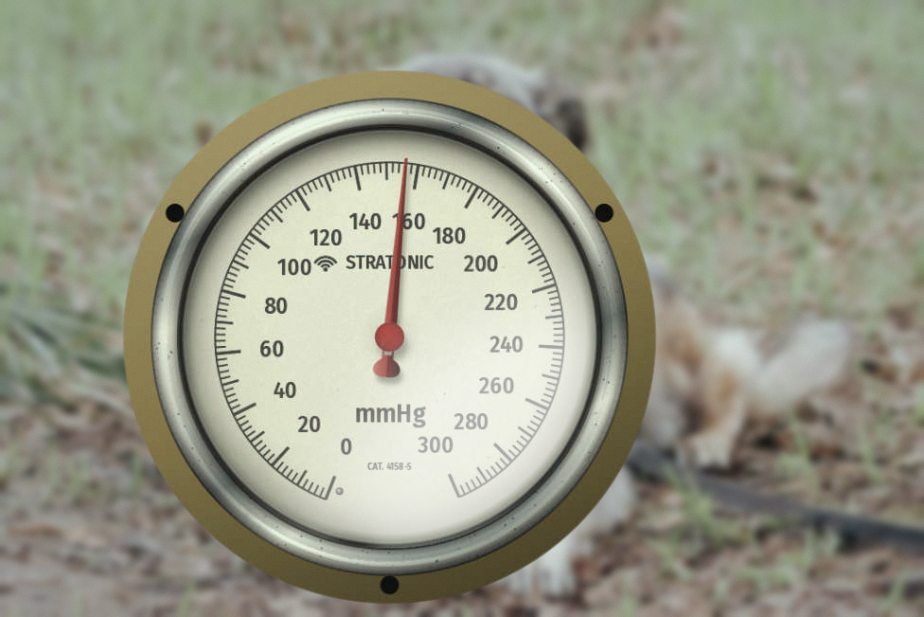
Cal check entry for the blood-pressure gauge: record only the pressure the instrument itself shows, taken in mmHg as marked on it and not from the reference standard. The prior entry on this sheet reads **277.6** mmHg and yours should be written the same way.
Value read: **156** mmHg
